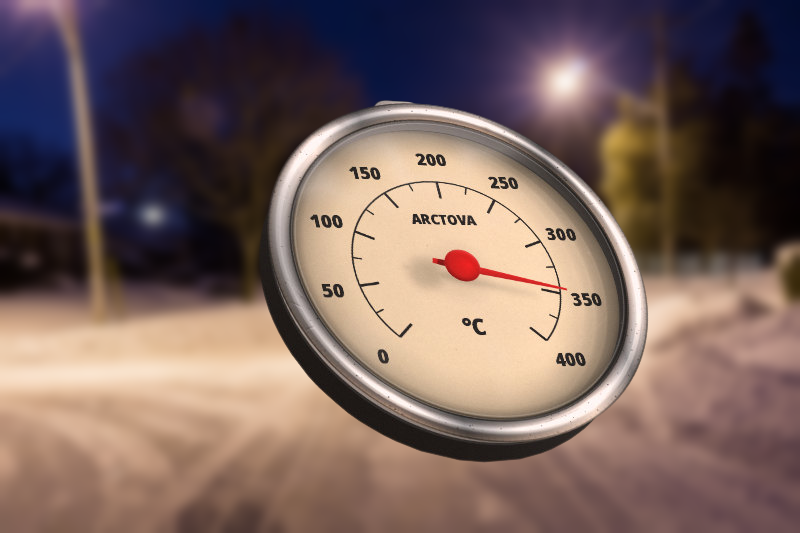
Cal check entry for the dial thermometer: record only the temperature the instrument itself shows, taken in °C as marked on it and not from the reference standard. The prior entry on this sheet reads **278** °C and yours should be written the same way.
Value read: **350** °C
